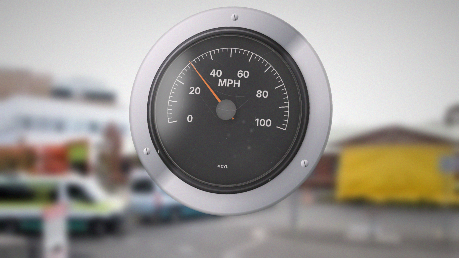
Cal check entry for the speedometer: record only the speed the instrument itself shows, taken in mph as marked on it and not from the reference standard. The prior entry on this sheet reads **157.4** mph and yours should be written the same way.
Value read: **30** mph
